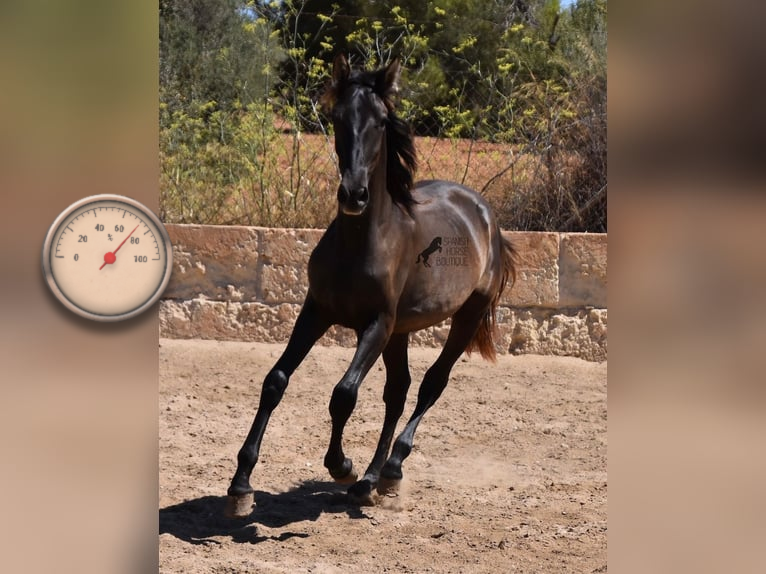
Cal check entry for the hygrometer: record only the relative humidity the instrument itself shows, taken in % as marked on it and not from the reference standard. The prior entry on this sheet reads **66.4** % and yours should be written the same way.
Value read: **72** %
